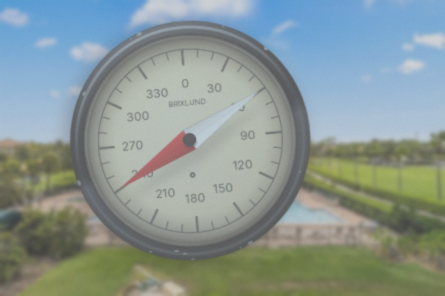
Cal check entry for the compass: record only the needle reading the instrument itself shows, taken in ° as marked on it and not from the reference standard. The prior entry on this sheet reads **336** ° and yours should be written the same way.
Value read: **240** °
